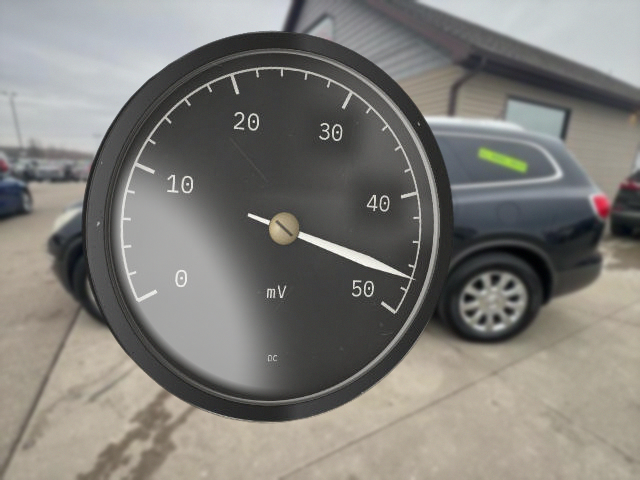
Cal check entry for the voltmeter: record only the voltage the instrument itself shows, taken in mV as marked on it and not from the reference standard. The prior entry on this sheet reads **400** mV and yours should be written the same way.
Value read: **47** mV
